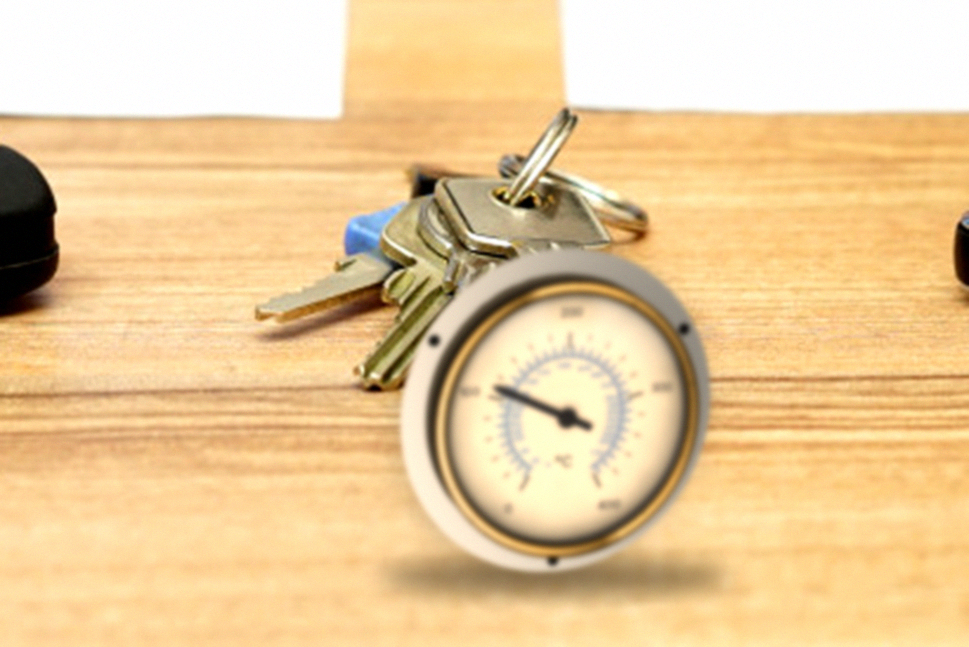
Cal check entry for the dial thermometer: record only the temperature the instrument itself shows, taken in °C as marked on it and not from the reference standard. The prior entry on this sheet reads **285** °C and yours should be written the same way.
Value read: **110** °C
